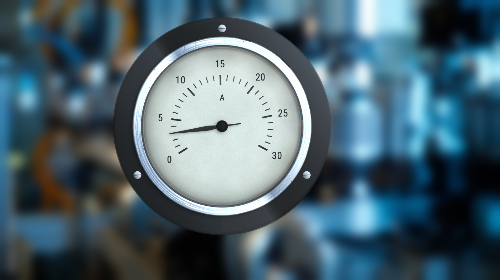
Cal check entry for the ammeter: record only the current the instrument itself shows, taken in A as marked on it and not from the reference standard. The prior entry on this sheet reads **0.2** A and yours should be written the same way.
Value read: **3** A
